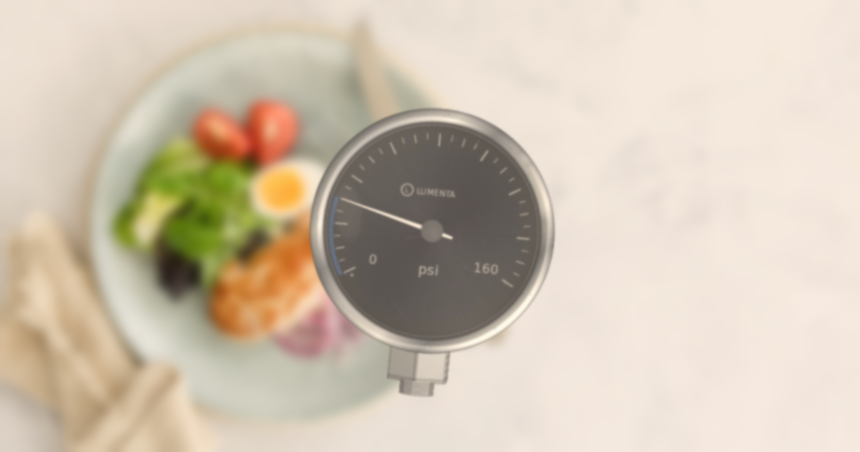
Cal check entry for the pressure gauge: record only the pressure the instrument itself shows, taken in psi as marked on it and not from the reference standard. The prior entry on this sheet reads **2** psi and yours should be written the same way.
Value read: **30** psi
